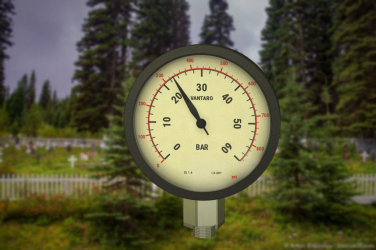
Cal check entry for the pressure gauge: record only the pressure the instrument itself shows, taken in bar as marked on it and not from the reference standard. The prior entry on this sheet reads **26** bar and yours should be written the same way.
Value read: **23** bar
